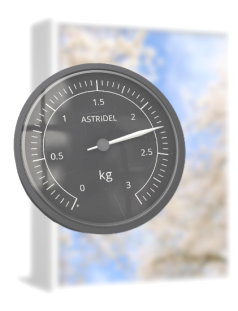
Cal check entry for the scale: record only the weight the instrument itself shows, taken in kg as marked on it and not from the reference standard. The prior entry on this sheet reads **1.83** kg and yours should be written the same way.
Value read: **2.25** kg
